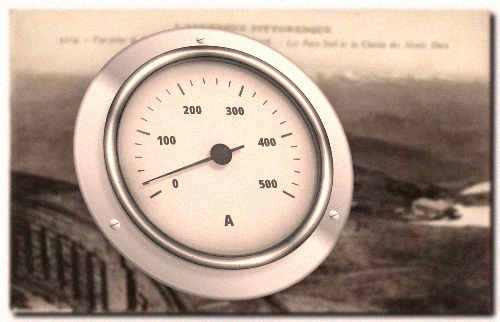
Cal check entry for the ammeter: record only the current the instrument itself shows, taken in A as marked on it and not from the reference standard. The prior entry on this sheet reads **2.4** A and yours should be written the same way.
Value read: **20** A
